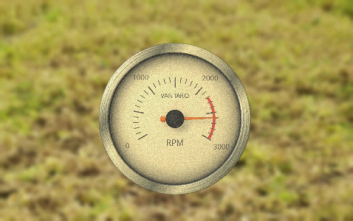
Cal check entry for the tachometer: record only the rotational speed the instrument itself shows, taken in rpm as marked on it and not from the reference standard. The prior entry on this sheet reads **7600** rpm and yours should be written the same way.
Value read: **2600** rpm
